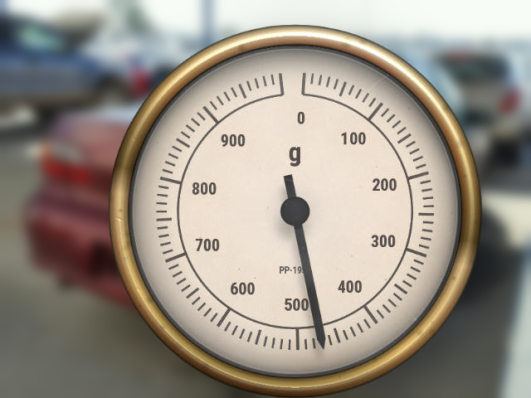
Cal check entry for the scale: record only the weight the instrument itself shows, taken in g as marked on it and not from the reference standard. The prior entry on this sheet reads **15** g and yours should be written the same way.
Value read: **470** g
